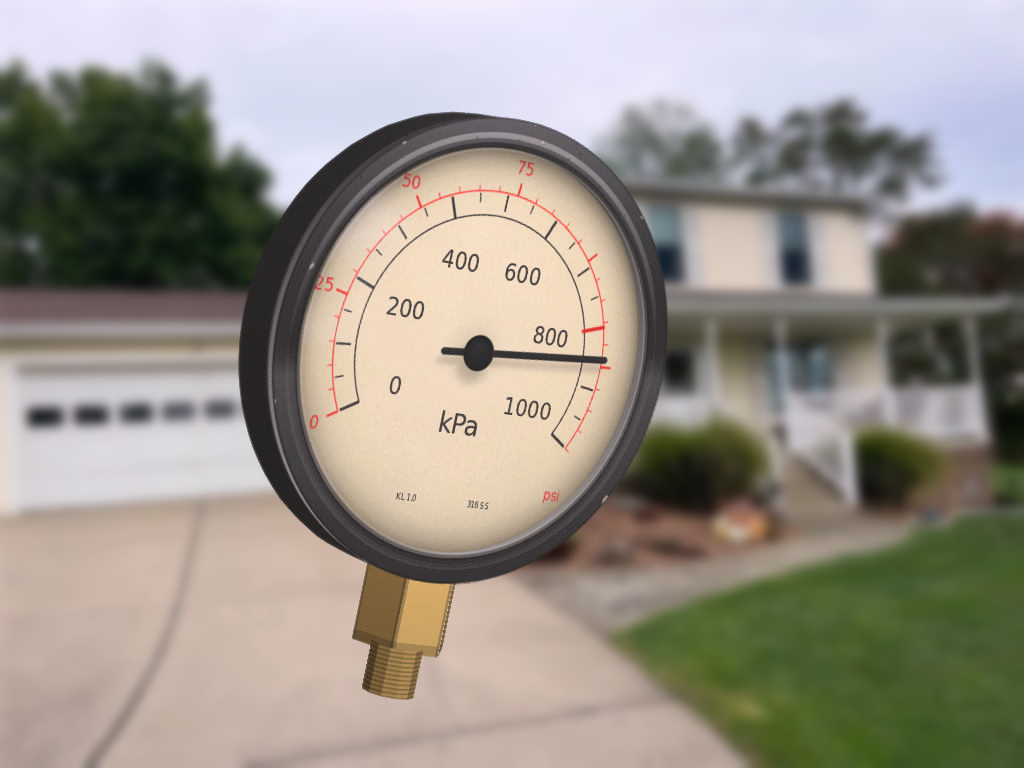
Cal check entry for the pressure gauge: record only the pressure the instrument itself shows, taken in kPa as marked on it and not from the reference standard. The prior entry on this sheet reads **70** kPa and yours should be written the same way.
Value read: **850** kPa
